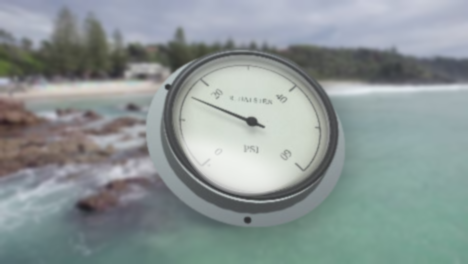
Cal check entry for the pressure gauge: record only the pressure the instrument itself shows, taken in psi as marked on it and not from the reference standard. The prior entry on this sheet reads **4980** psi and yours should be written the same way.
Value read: **15** psi
